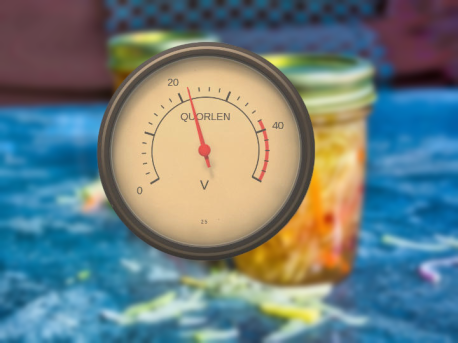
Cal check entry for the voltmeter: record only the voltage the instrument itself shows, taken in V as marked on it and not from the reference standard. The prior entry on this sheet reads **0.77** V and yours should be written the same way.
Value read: **22** V
